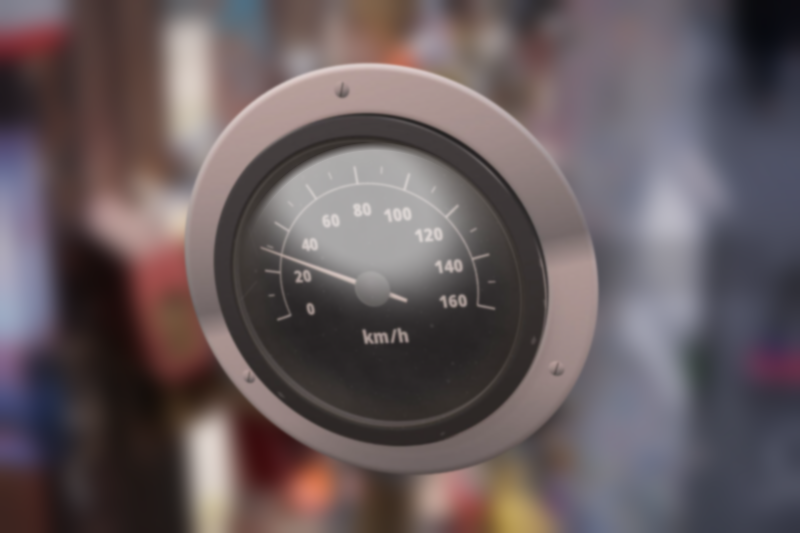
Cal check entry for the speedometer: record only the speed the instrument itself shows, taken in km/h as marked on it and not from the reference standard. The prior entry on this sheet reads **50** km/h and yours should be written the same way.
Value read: **30** km/h
